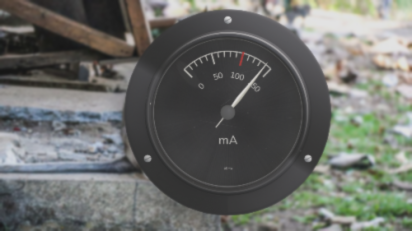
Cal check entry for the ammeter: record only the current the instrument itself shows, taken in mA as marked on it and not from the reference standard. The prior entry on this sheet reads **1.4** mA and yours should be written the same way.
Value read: **140** mA
